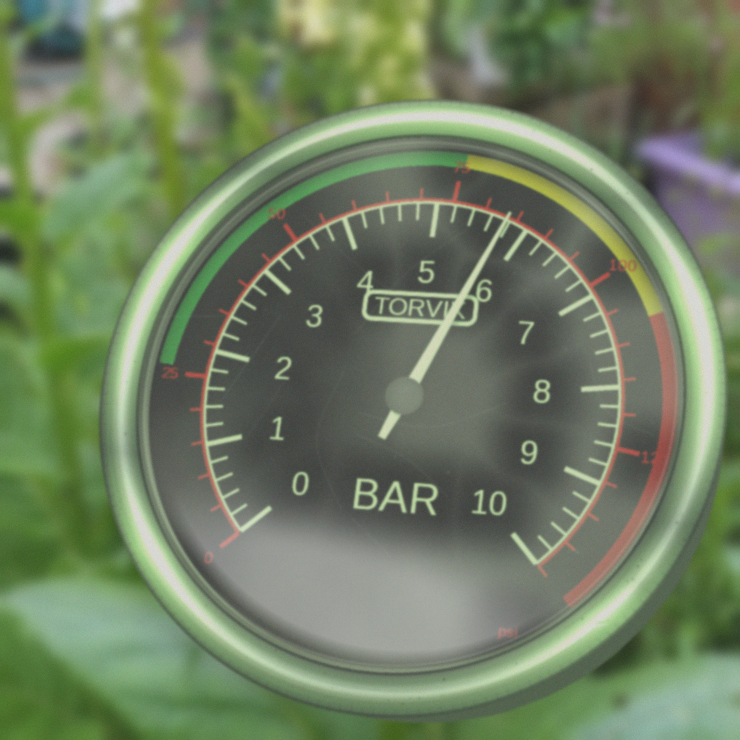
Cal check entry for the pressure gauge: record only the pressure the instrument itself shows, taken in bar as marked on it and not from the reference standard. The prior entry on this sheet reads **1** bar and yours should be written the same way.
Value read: **5.8** bar
